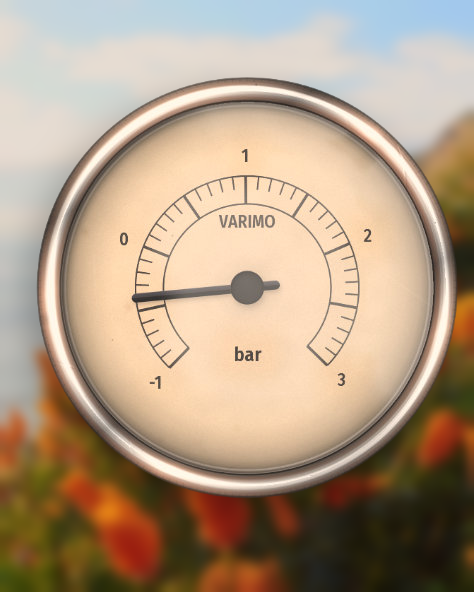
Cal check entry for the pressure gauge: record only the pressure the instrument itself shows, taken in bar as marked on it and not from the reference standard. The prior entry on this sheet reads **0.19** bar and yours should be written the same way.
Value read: **-0.4** bar
